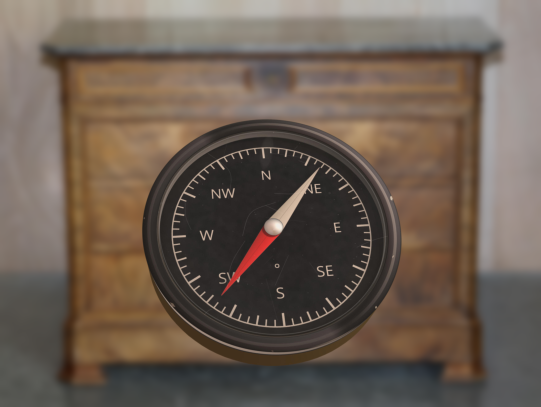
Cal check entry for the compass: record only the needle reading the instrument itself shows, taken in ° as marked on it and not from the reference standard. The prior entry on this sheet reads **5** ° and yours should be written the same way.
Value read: **220** °
